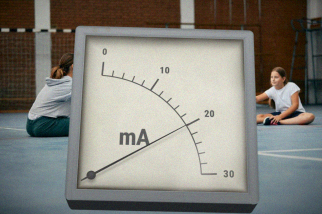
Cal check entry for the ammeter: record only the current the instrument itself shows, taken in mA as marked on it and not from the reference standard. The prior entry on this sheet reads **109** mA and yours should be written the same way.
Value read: **20** mA
